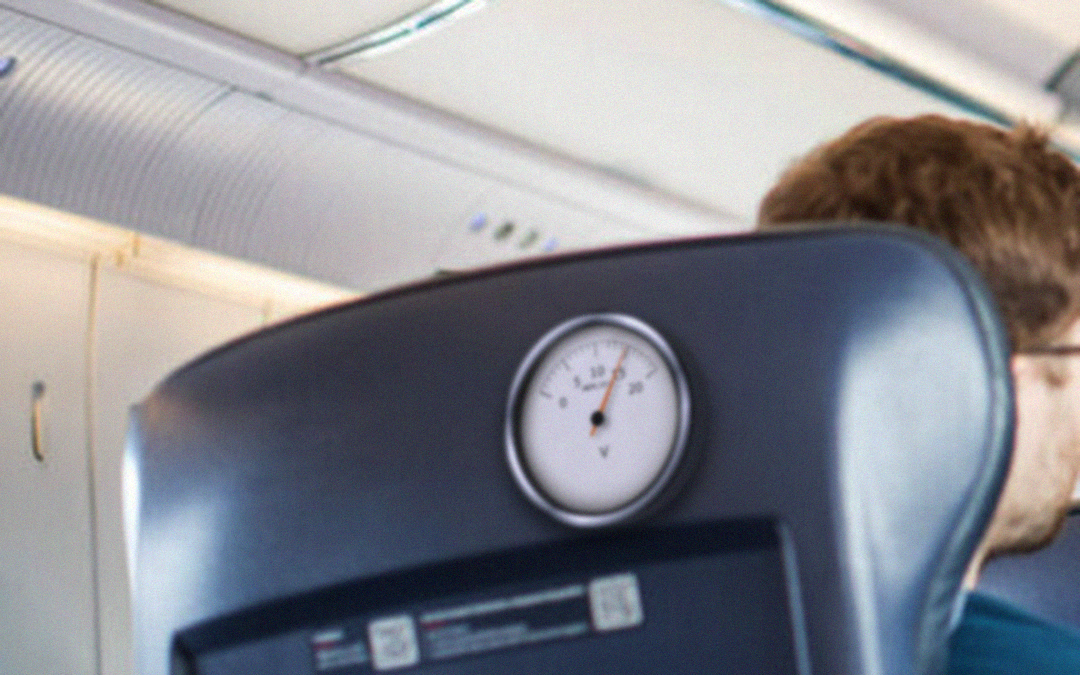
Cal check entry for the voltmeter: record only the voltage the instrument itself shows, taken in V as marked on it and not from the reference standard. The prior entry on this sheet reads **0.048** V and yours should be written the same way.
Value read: **15** V
